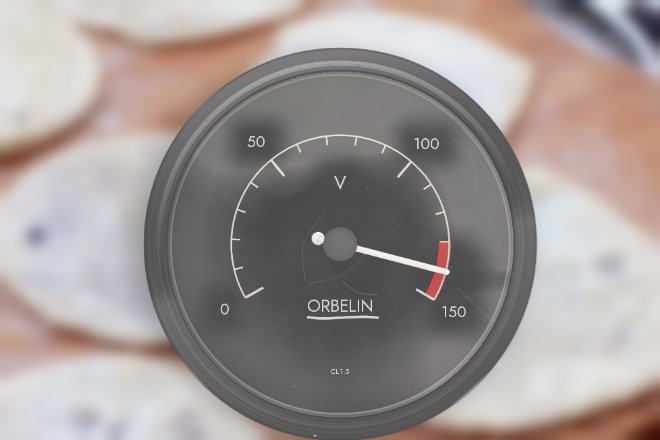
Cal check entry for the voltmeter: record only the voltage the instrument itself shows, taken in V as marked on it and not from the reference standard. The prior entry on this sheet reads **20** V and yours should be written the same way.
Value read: **140** V
